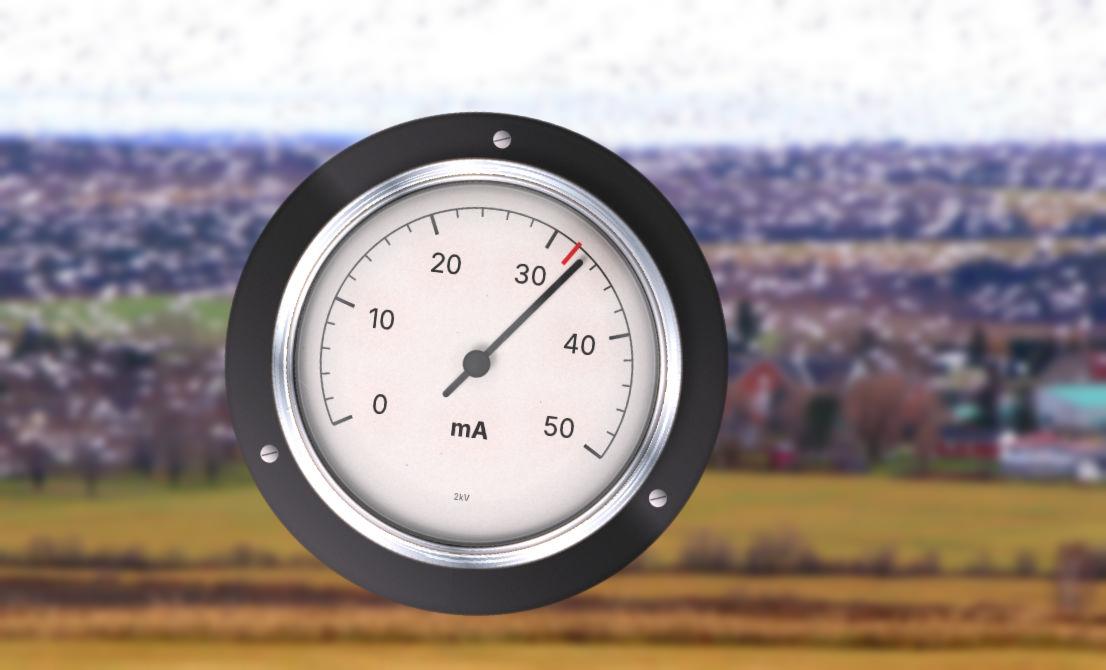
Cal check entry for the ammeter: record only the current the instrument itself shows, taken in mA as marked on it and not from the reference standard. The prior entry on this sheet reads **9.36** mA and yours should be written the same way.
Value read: **33** mA
